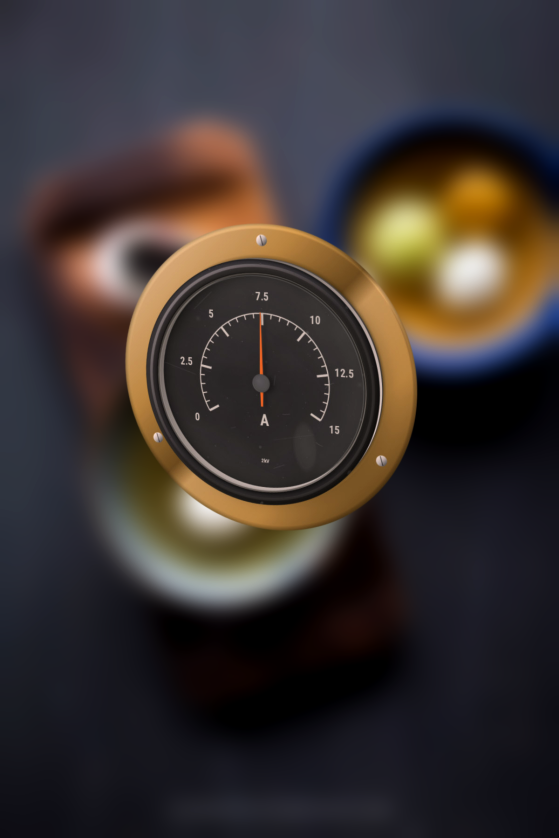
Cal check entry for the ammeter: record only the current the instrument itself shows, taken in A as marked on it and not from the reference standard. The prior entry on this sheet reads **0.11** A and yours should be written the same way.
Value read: **7.5** A
